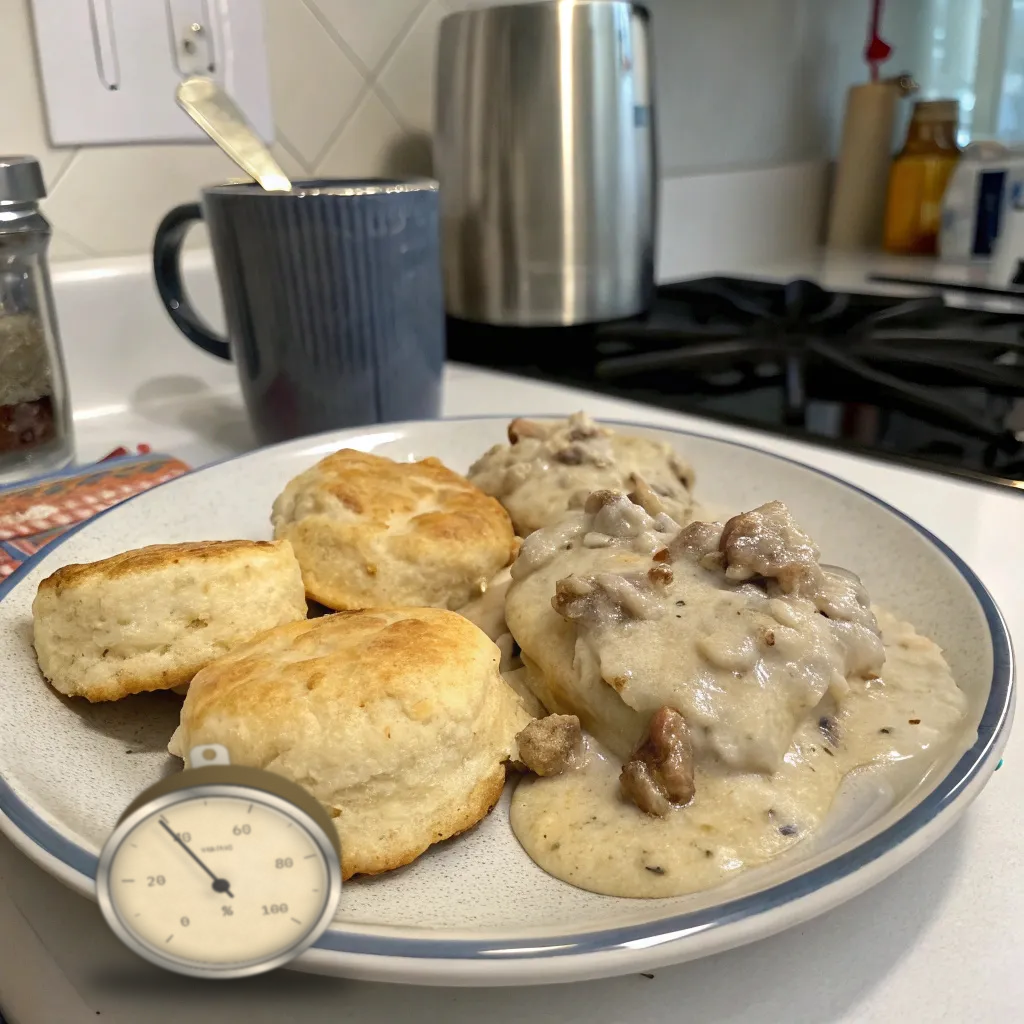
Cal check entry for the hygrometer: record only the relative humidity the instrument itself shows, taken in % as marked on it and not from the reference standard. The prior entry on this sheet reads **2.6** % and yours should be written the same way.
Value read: **40** %
